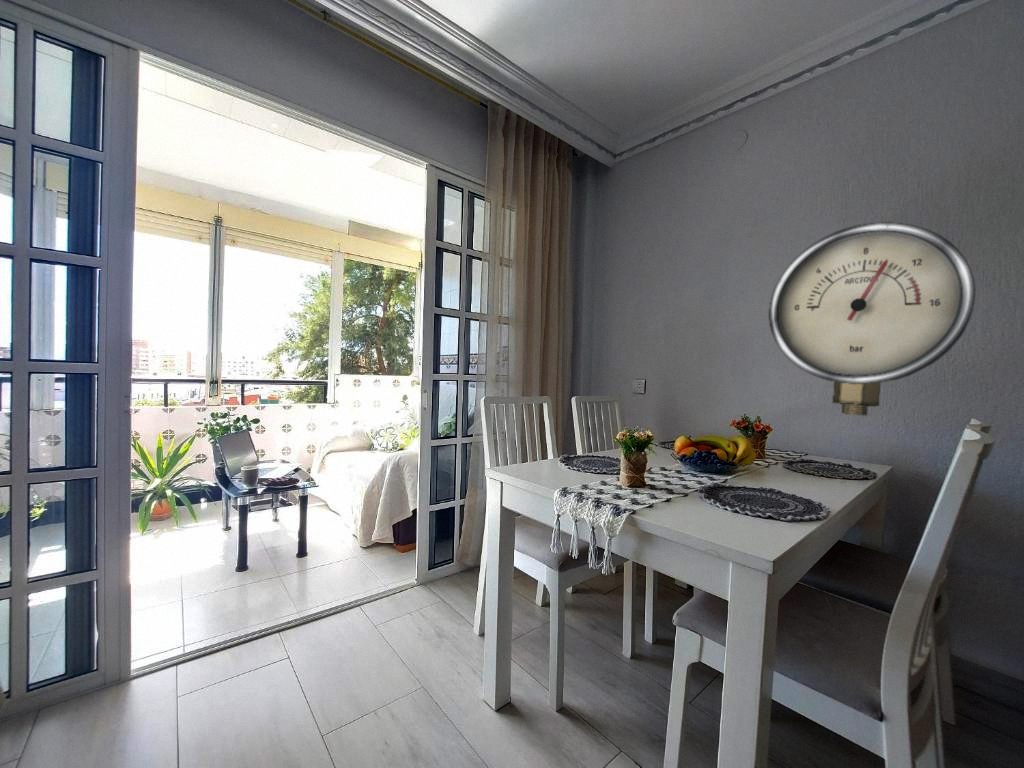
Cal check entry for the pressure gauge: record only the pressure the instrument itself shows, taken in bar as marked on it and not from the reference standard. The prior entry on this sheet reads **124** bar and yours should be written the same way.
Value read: **10** bar
